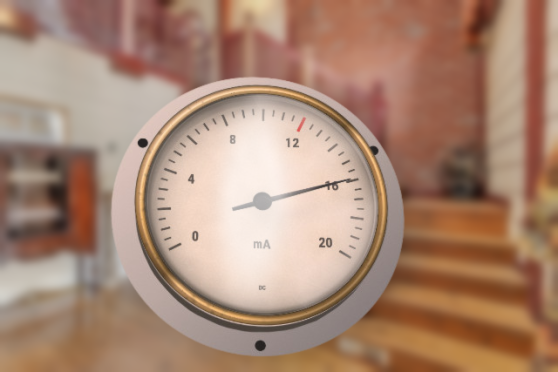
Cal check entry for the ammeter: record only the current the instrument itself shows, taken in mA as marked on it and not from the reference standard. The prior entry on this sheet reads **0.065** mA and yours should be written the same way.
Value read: **16** mA
